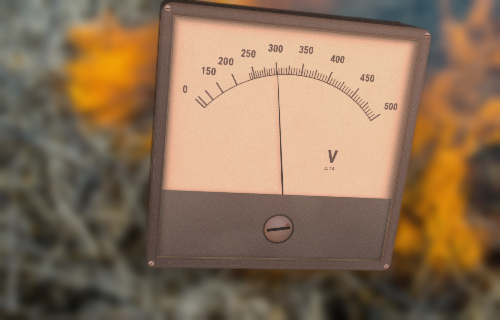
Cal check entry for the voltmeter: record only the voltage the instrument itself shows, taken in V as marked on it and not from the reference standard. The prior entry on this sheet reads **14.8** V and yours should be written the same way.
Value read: **300** V
